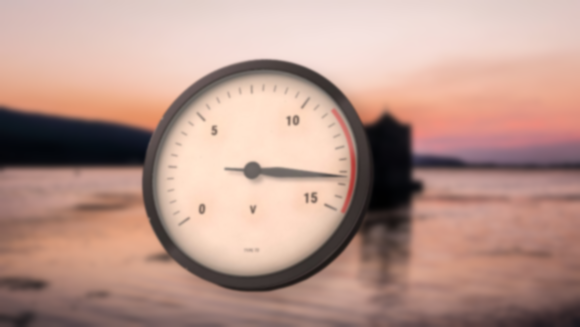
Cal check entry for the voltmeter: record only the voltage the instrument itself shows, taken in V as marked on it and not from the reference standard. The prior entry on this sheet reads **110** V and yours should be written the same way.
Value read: **13.75** V
